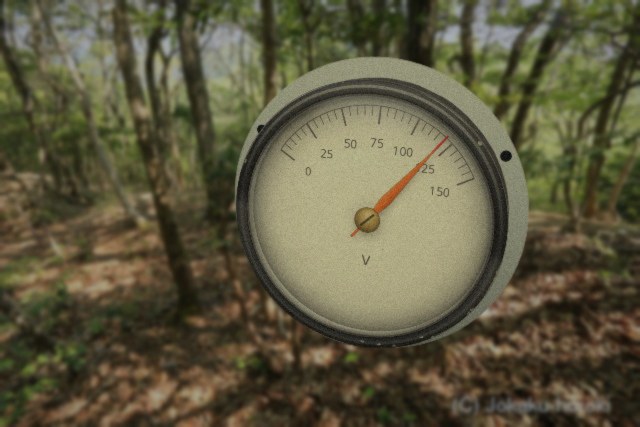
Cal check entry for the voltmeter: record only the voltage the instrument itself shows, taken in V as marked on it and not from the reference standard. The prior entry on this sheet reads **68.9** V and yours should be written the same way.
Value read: **120** V
